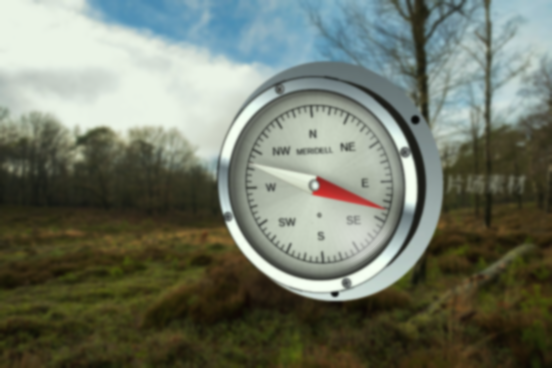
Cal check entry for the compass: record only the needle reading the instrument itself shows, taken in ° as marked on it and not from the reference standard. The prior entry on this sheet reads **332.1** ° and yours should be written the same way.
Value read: **110** °
